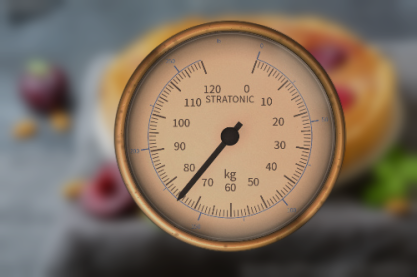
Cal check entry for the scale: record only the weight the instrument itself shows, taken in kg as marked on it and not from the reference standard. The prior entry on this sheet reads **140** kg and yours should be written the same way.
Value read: **75** kg
